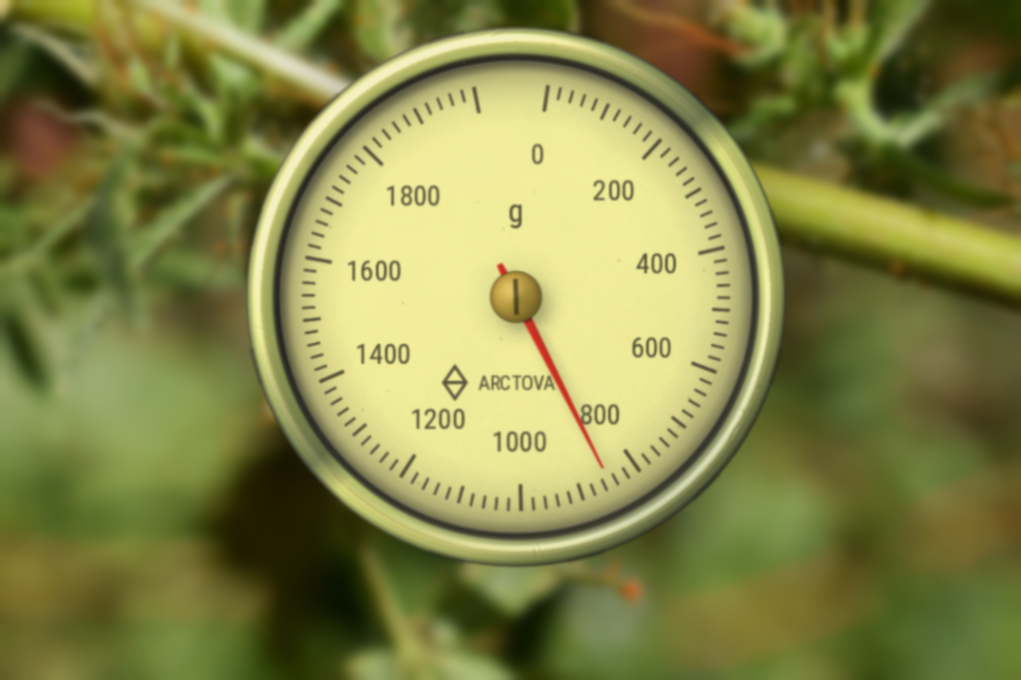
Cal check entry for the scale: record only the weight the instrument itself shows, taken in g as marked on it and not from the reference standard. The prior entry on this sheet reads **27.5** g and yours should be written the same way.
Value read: **850** g
